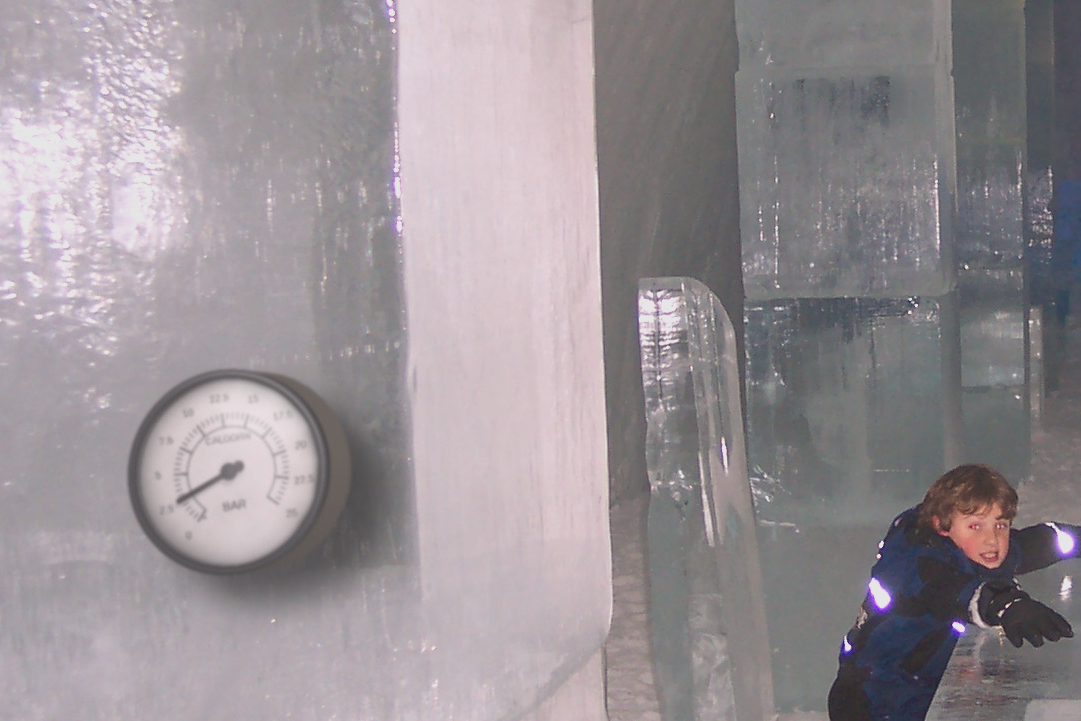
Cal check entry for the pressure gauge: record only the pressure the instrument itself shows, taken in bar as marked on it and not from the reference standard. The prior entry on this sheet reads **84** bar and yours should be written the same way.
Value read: **2.5** bar
